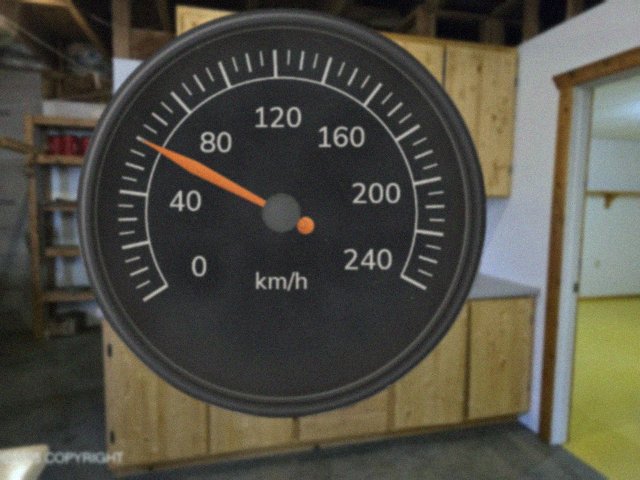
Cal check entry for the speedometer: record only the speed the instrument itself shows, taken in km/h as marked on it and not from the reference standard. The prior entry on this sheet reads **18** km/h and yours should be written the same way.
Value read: **60** km/h
